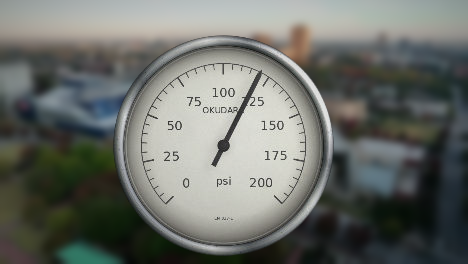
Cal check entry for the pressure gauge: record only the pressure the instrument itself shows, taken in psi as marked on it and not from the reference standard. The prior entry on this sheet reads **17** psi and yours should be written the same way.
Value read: **120** psi
